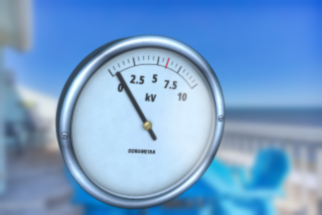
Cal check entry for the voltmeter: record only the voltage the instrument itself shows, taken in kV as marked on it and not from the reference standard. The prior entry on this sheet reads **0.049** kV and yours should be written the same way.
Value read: **0.5** kV
